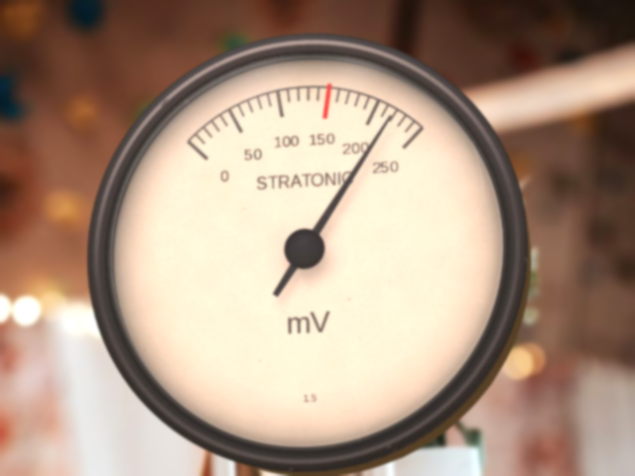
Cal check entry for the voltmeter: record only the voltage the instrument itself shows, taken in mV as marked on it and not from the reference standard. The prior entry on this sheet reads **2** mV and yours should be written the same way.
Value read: **220** mV
